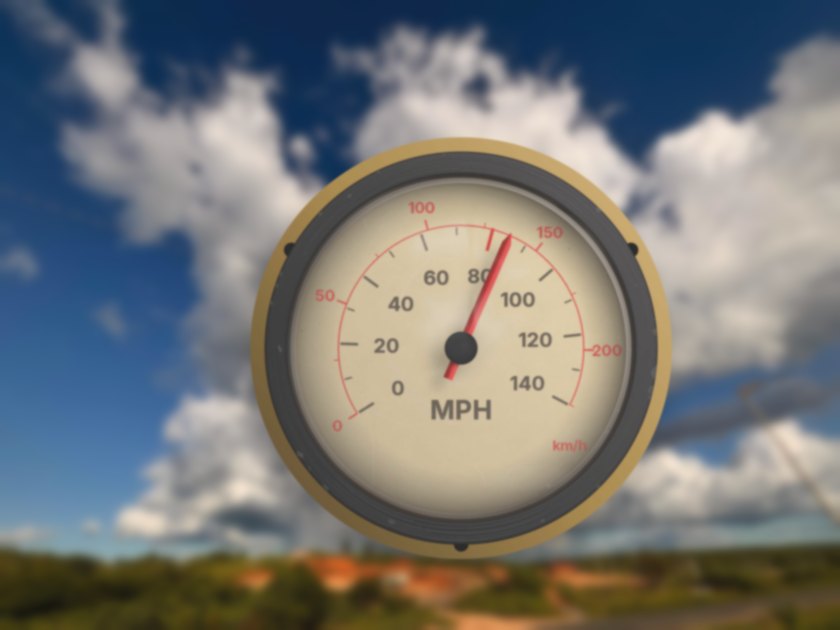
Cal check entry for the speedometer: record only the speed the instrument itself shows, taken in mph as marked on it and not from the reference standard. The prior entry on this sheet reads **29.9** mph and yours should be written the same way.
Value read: **85** mph
